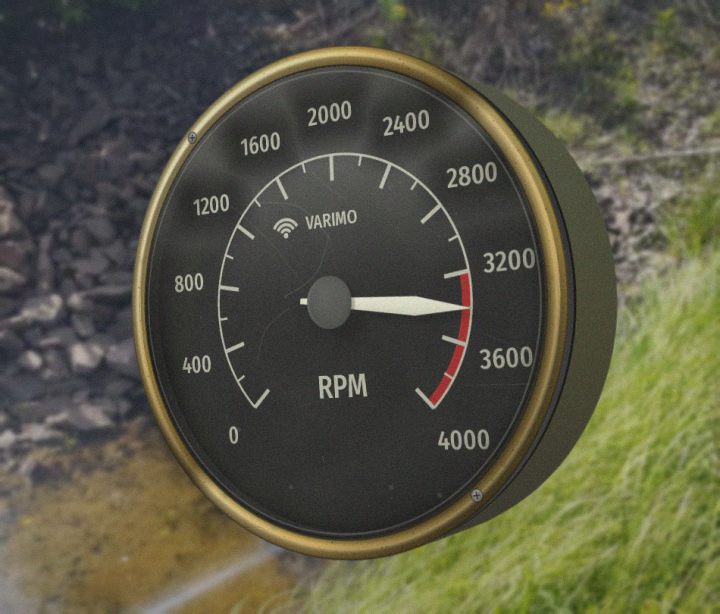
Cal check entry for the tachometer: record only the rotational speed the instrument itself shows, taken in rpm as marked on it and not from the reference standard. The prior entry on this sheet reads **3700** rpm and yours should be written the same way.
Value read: **3400** rpm
